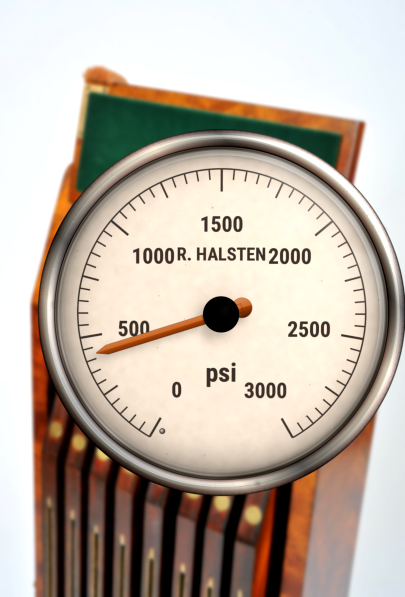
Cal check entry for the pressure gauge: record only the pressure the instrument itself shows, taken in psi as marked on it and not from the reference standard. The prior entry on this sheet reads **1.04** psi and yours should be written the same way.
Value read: **425** psi
